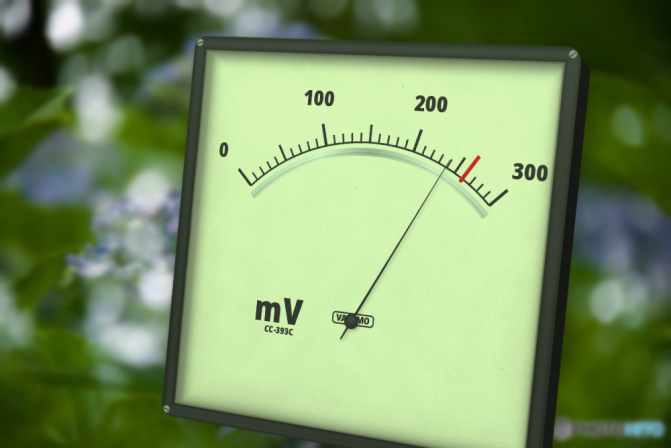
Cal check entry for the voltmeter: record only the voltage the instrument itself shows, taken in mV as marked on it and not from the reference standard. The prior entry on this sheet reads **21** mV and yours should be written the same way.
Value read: **240** mV
